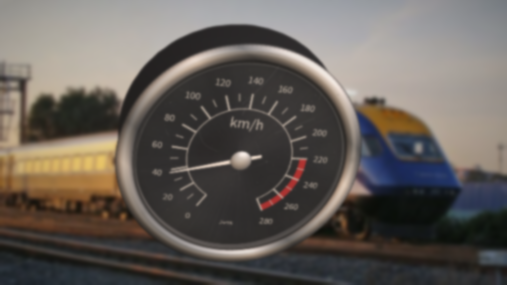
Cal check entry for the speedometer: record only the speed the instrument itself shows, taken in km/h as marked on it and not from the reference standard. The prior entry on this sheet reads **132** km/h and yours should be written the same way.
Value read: **40** km/h
